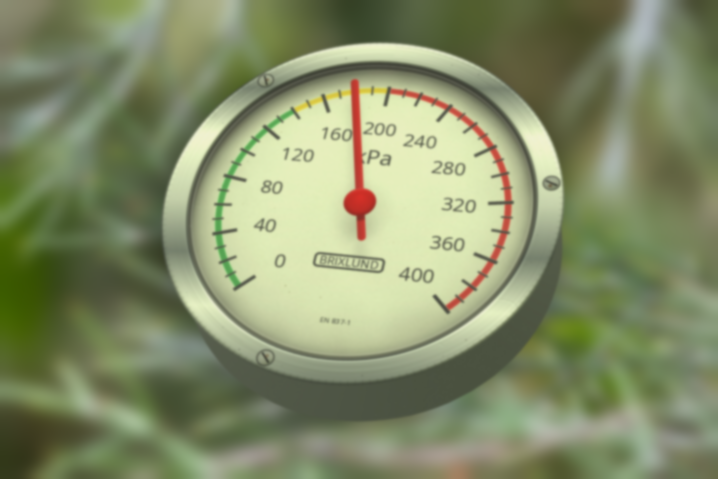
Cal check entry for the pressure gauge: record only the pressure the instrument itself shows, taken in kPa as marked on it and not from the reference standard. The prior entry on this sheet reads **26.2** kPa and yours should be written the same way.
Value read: **180** kPa
